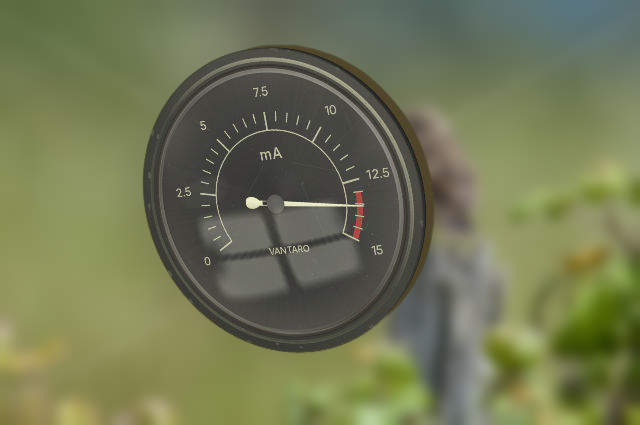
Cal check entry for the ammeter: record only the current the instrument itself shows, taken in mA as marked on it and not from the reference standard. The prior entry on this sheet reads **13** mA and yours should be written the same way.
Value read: **13.5** mA
